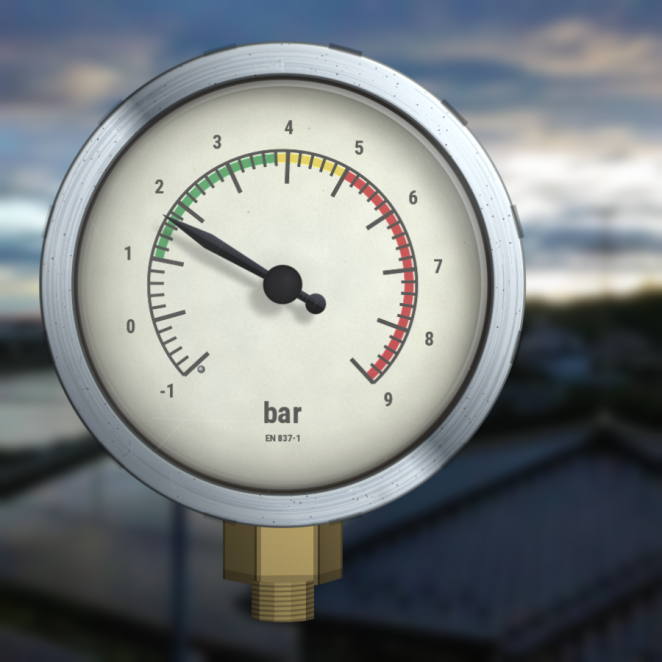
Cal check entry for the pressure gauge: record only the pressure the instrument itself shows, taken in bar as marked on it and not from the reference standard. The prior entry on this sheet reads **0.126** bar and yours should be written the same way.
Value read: **1.7** bar
